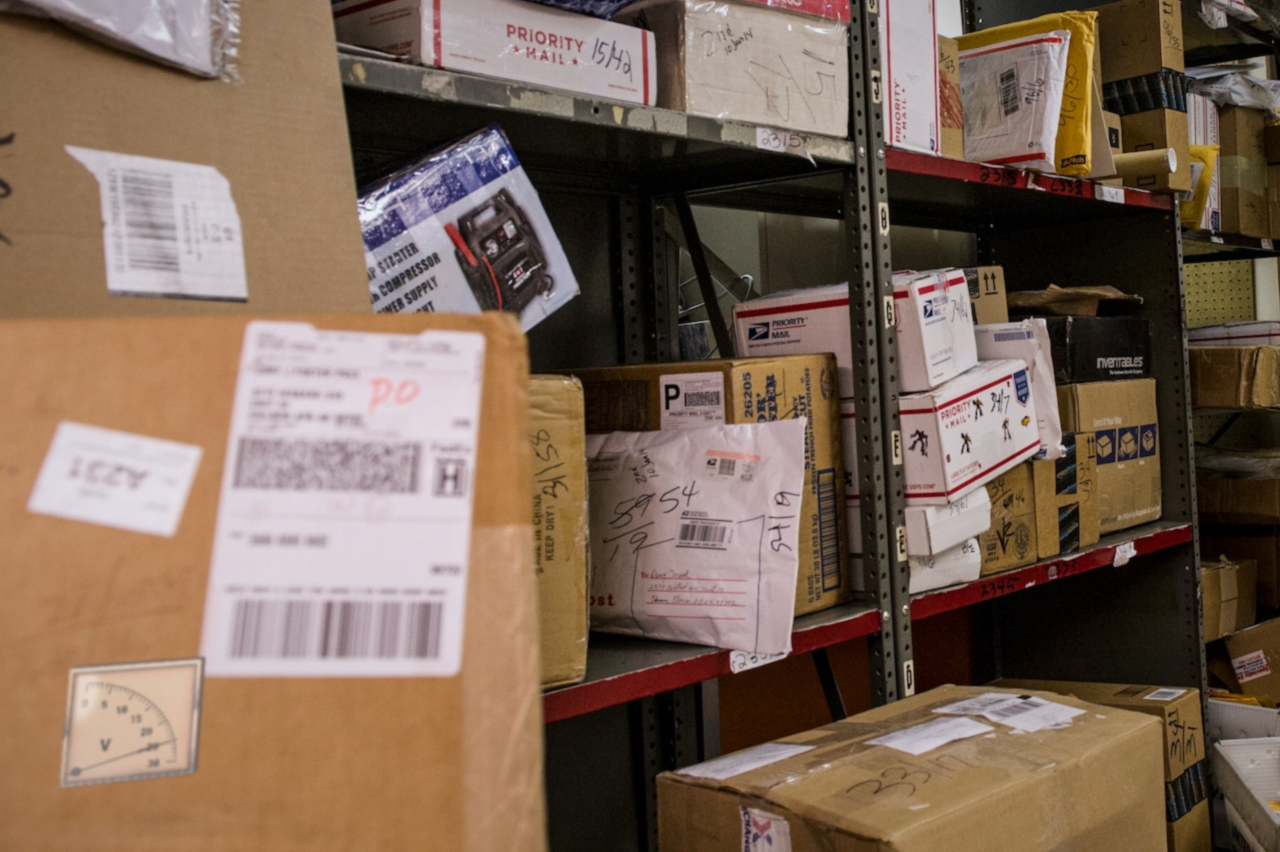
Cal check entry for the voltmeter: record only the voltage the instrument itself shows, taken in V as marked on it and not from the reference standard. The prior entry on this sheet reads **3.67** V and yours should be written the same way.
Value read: **25** V
